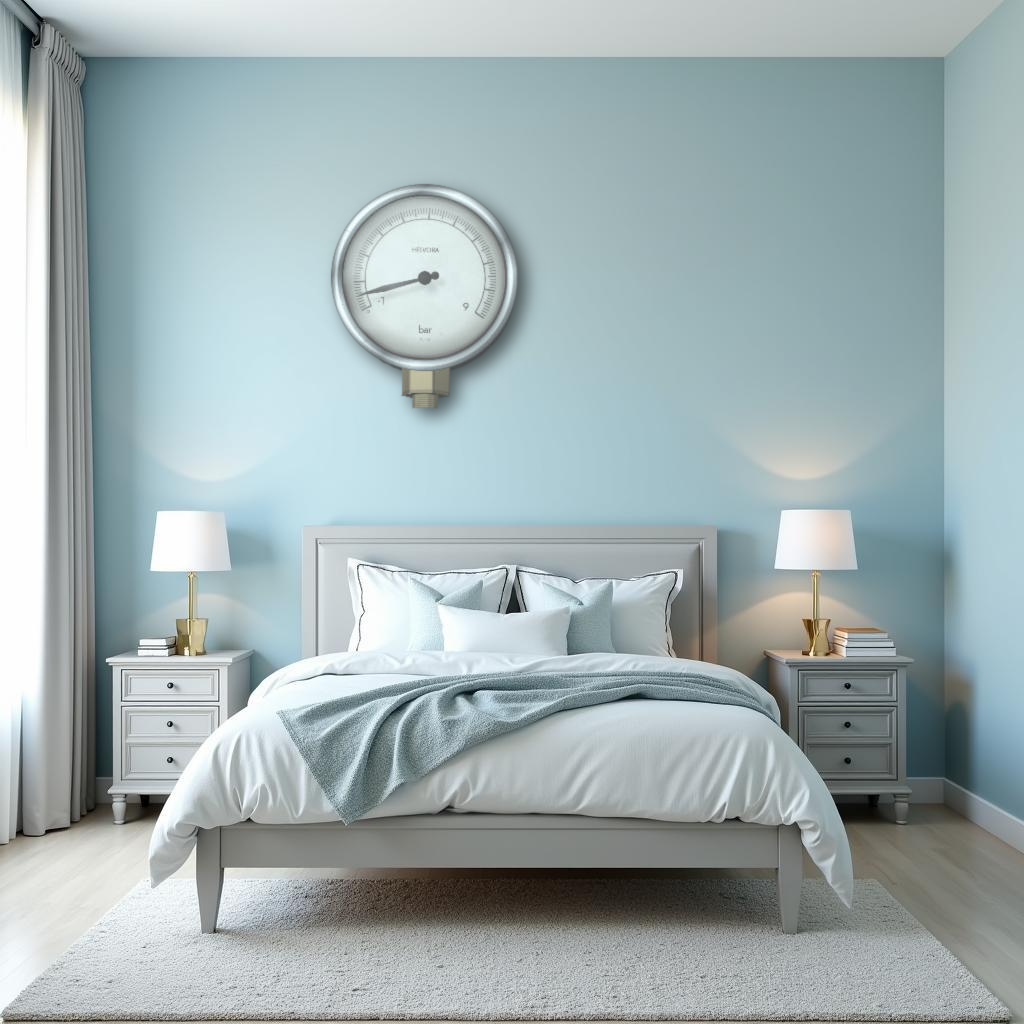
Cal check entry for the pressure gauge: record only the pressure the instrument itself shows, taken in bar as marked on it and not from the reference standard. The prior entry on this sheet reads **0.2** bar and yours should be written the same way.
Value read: **-0.5** bar
